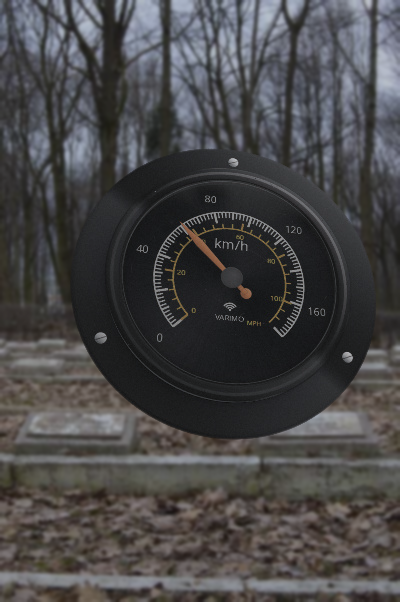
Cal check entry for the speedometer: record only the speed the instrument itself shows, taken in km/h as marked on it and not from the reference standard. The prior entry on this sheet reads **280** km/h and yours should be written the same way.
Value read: **60** km/h
